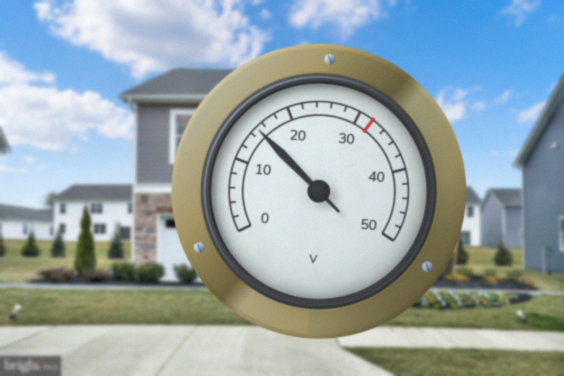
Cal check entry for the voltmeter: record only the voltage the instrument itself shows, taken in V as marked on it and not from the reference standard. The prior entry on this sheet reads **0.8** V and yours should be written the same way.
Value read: **15** V
